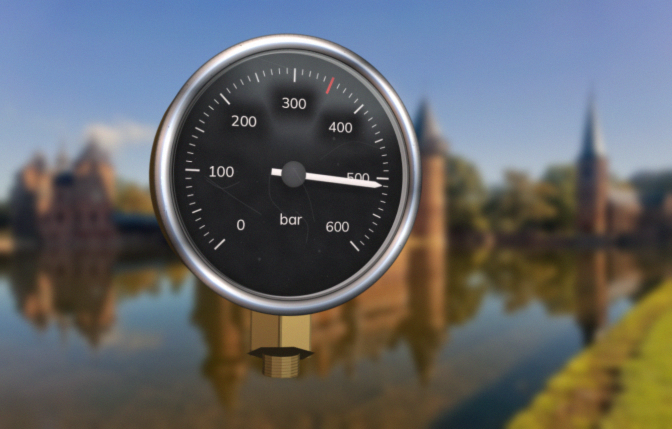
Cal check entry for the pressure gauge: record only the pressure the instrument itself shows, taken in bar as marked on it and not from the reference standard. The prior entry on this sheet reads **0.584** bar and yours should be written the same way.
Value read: **510** bar
